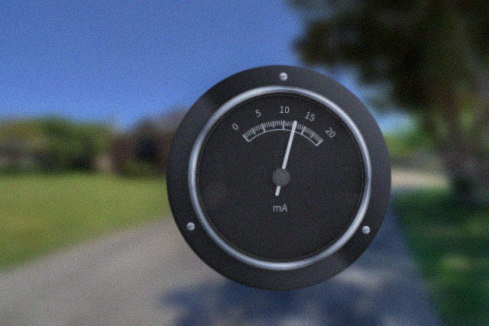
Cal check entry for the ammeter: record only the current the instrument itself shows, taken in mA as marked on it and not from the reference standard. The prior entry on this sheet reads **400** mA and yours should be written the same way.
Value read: **12.5** mA
